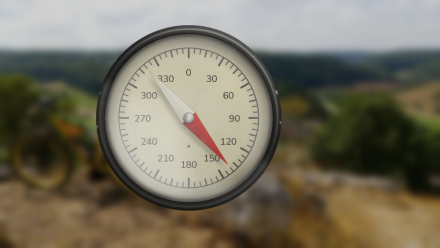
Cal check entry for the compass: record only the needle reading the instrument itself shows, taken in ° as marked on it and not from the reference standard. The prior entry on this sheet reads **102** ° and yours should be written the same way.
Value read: **140** °
